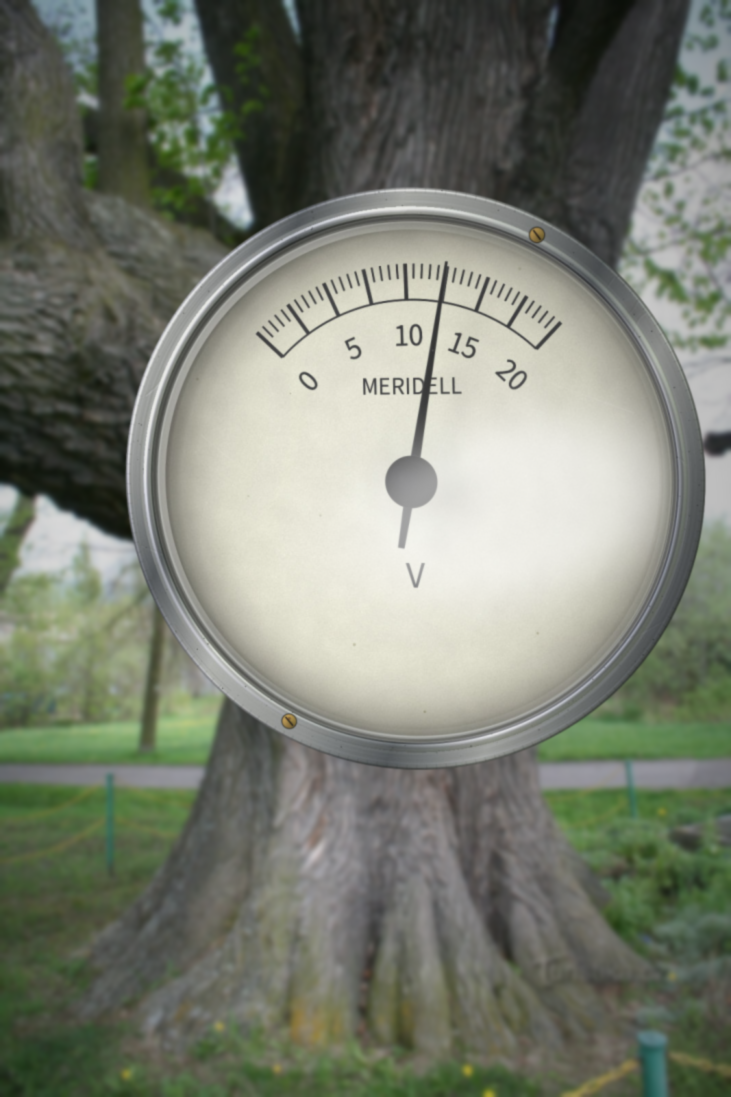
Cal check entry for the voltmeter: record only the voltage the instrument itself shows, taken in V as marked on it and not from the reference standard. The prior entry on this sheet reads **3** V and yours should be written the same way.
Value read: **12.5** V
